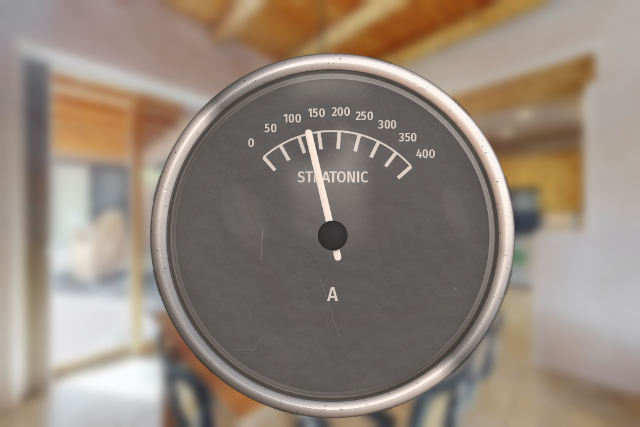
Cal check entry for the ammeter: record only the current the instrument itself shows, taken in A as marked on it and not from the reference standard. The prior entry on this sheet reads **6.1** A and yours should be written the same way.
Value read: **125** A
